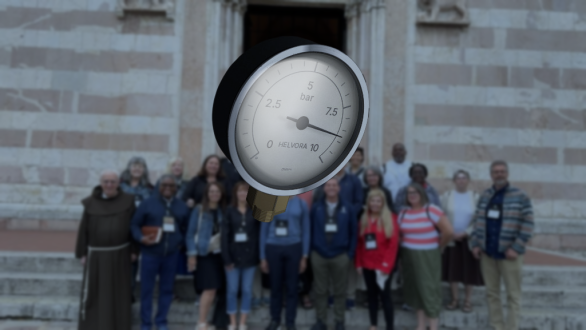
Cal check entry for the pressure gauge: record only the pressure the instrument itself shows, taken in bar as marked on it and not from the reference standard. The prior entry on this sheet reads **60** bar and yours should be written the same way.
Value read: **8.75** bar
